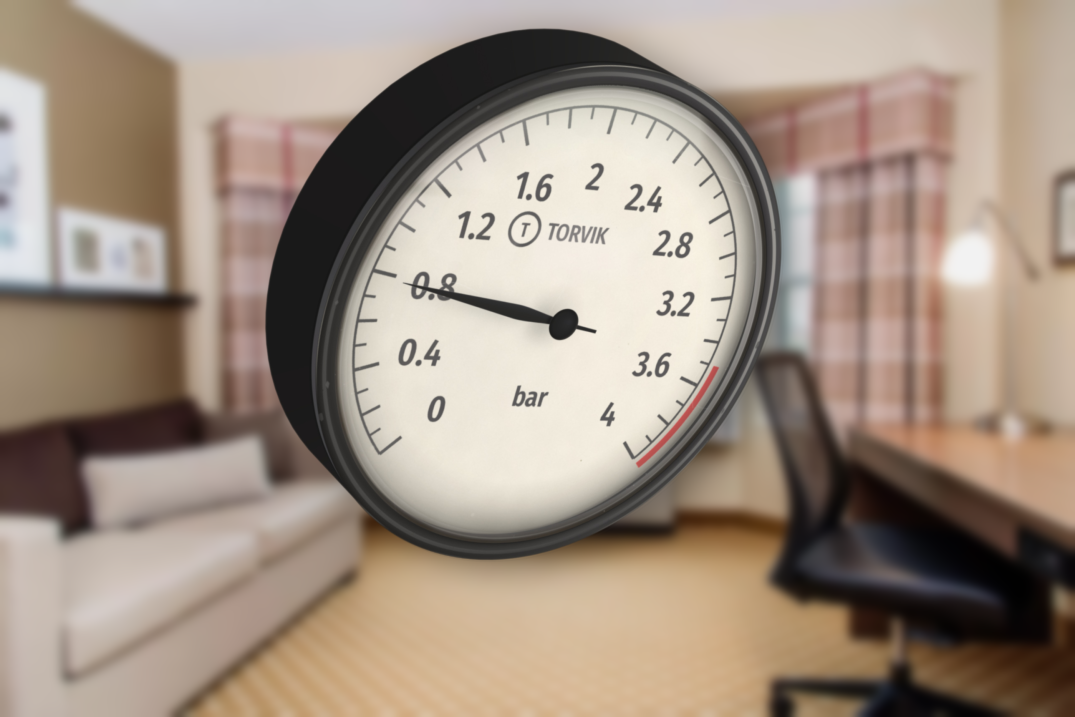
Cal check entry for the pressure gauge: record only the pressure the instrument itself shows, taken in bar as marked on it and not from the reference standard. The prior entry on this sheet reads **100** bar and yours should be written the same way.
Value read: **0.8** bar
